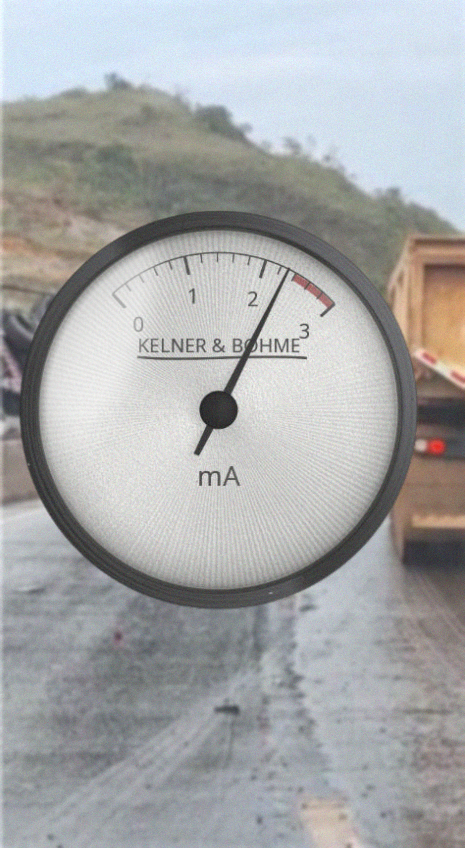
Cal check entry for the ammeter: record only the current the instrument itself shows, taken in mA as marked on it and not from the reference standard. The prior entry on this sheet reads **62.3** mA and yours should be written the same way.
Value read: **2.3** mA
